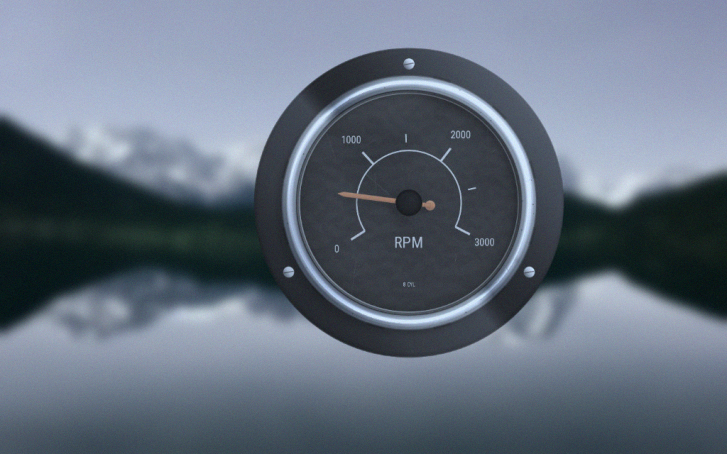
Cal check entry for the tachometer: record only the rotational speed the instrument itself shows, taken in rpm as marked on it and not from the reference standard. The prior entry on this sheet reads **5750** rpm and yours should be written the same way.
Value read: **500** rpm
